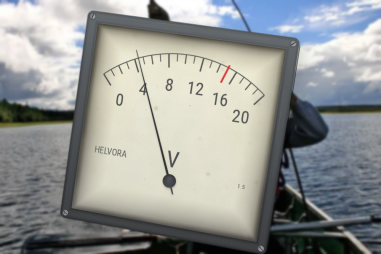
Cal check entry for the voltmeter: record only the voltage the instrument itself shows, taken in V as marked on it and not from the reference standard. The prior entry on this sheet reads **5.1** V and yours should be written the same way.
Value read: **4.5** V
